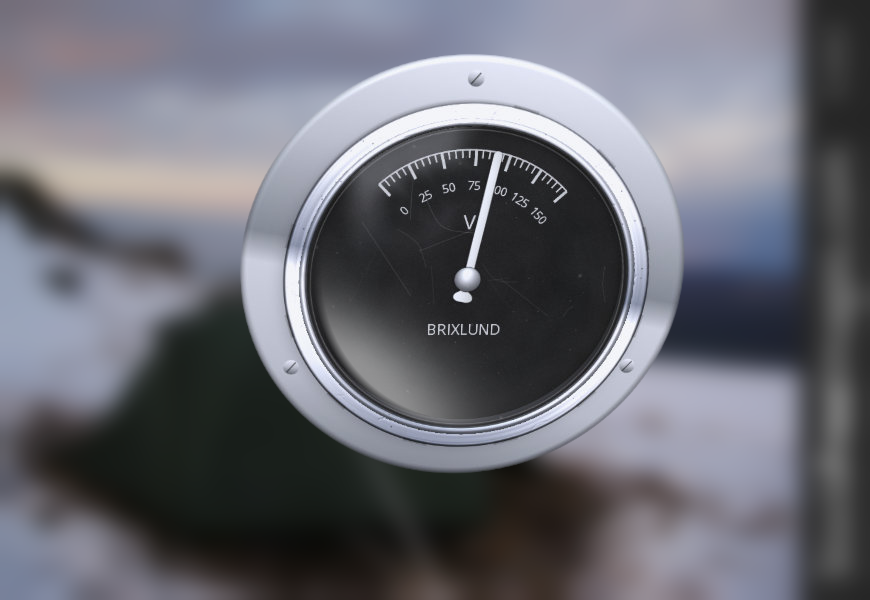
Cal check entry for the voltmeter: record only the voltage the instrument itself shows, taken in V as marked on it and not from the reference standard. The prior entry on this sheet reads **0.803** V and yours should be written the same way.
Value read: **90** V
